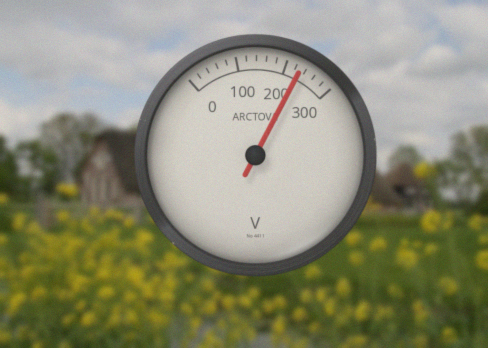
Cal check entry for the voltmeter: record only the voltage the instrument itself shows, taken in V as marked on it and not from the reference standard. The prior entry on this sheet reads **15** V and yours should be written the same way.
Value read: **230** V
